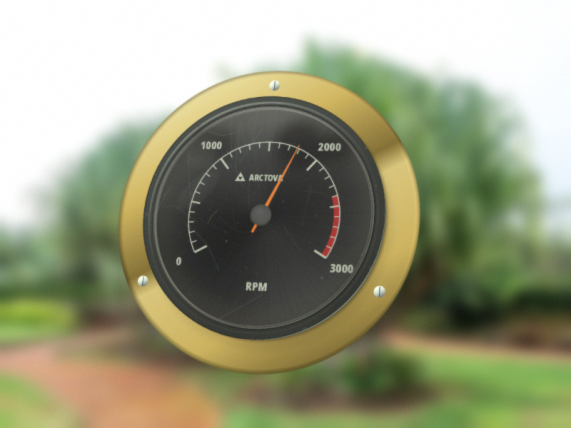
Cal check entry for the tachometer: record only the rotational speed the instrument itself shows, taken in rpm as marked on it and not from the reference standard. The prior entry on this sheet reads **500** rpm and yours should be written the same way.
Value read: **1800** rpm
